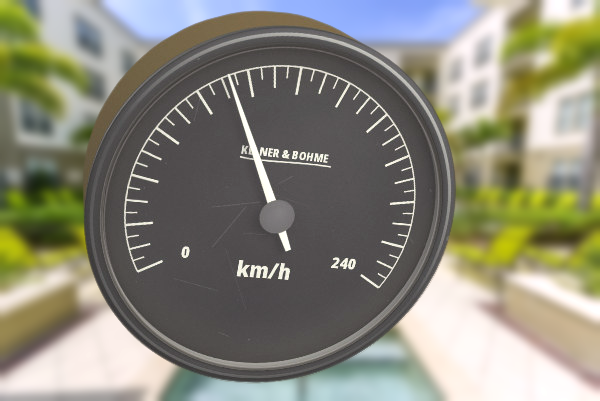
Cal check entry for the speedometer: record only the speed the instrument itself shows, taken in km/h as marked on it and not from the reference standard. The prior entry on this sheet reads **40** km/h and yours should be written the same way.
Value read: **92.5** km/h
